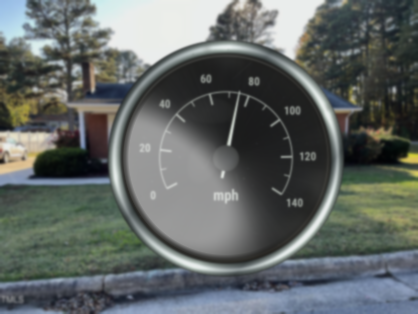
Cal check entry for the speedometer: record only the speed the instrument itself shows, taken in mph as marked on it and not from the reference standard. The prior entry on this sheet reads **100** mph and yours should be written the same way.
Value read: **75** mph
